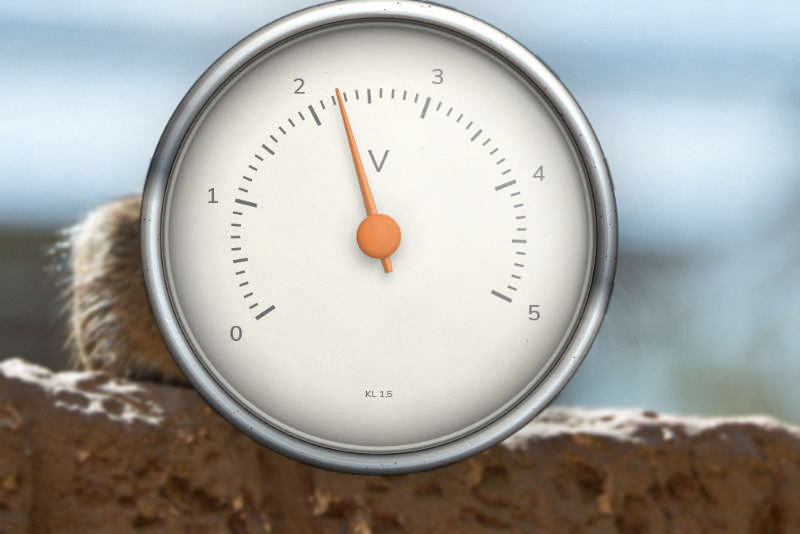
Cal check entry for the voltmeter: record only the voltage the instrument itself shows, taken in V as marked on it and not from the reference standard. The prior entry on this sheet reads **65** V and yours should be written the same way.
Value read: **2.25** V
